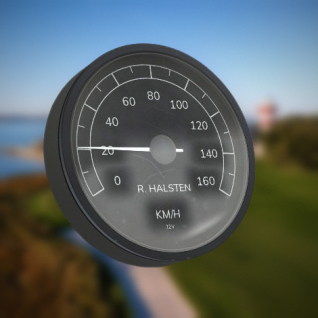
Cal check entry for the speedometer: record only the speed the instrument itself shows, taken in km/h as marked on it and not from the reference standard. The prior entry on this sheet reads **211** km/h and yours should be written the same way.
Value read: **20** km/h
